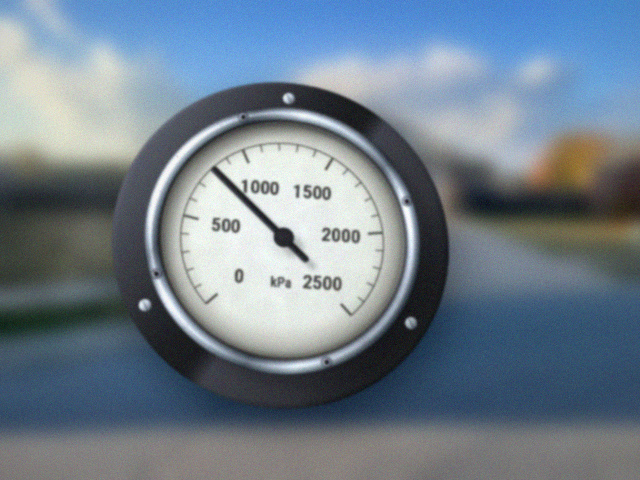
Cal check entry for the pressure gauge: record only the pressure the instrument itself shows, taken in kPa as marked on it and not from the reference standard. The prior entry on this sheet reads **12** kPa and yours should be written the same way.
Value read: **800** kPa
